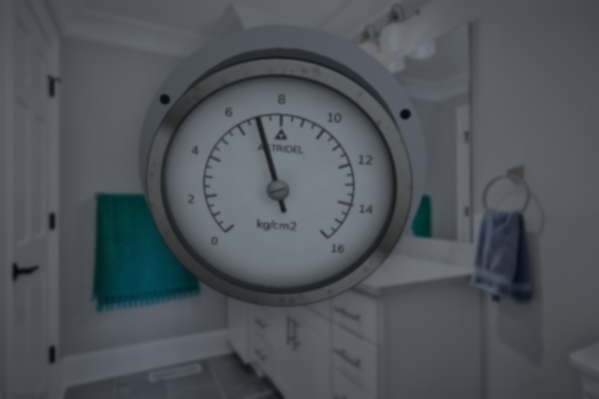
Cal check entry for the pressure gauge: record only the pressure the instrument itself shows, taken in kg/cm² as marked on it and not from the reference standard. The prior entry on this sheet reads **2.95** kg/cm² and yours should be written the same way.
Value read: **7** kg/cm²
